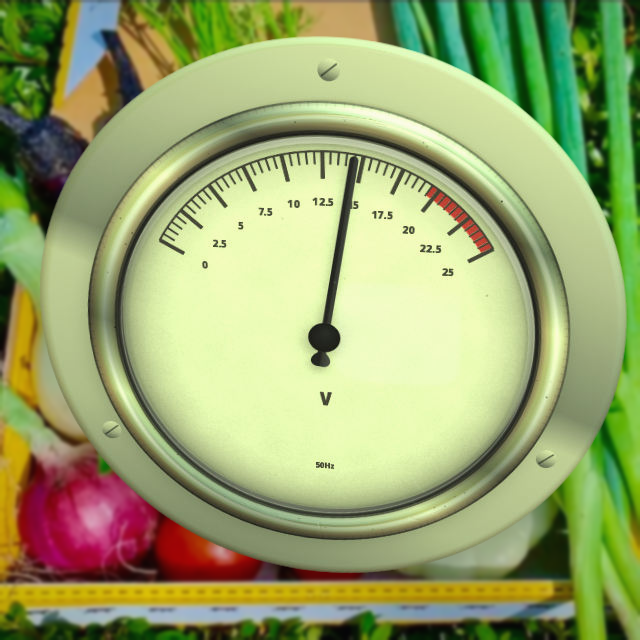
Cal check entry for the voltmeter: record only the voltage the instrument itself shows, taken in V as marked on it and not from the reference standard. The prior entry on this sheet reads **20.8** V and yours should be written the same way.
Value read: **14.5** V
